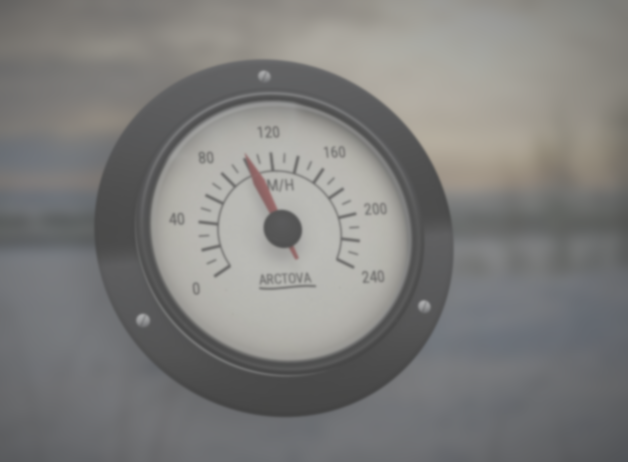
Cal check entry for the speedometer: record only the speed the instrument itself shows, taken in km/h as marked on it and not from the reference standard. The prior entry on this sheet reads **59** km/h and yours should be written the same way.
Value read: **100** km/h
